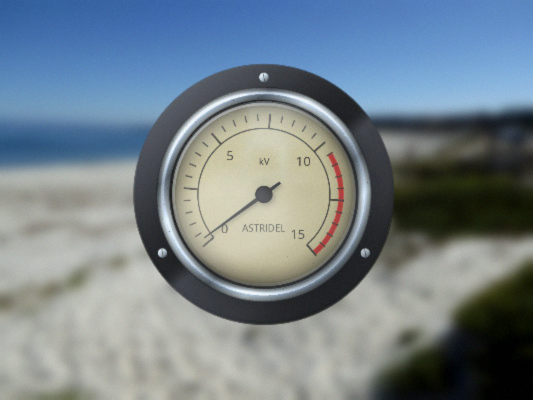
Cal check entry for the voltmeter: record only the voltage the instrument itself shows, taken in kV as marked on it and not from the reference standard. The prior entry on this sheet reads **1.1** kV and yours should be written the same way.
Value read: **0.25** kV
